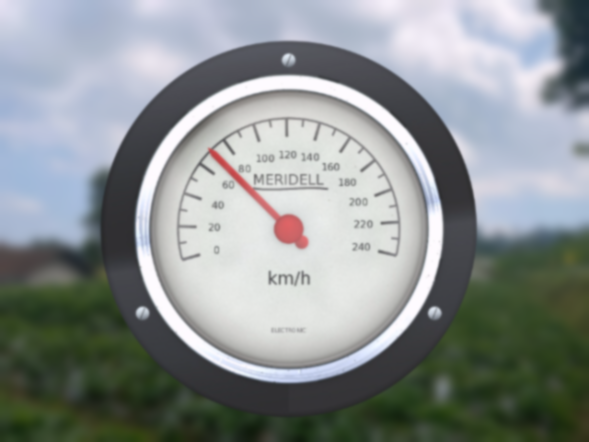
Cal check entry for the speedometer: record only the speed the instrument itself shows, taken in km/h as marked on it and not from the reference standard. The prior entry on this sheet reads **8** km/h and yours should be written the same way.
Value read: **70** km/h
